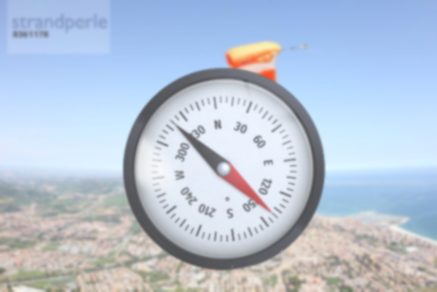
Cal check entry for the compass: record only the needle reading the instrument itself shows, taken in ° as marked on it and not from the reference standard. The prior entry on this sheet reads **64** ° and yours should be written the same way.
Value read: **140** °
